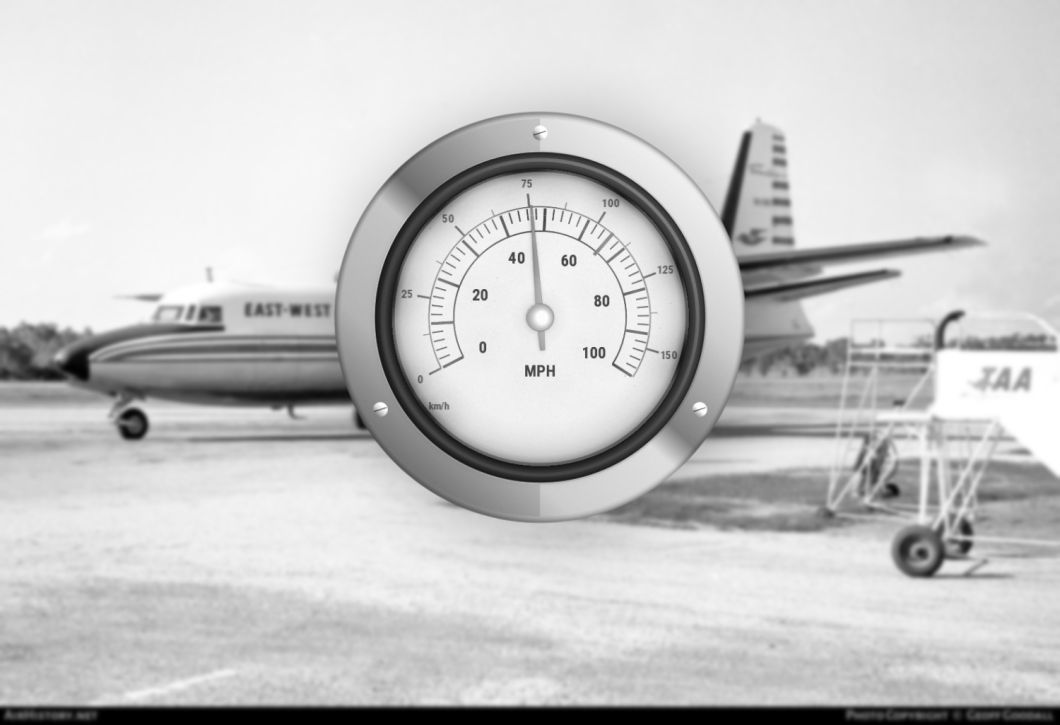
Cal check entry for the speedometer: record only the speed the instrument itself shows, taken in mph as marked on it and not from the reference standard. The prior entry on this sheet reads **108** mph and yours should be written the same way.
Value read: **47** mph
